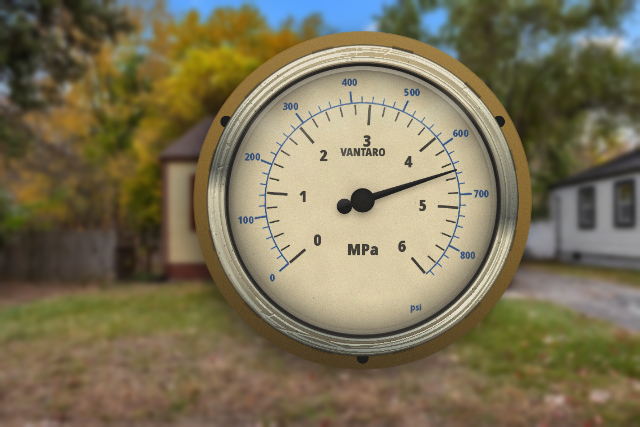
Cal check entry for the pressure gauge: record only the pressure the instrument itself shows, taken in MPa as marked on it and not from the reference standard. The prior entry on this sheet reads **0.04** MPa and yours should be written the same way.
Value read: **4.5** MPa
